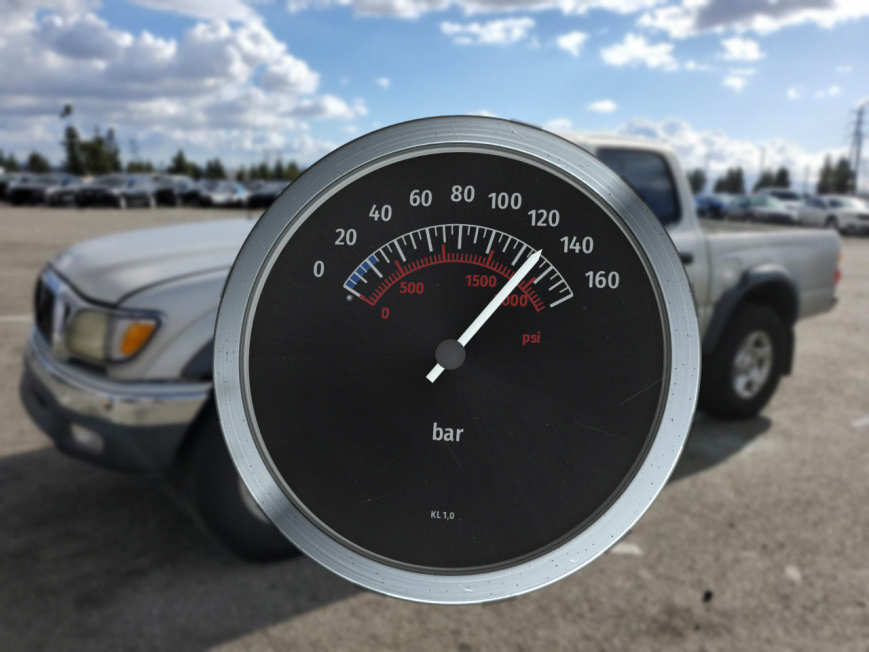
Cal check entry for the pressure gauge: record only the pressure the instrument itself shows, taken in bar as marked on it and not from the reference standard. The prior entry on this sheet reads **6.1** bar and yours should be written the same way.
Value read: **130** bar
